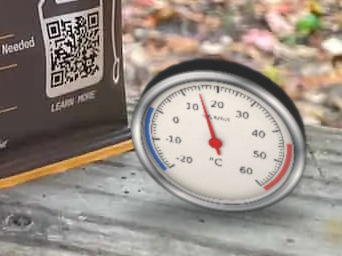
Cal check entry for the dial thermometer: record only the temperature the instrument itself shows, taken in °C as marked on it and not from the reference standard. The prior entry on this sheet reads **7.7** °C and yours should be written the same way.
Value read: **15** °C
